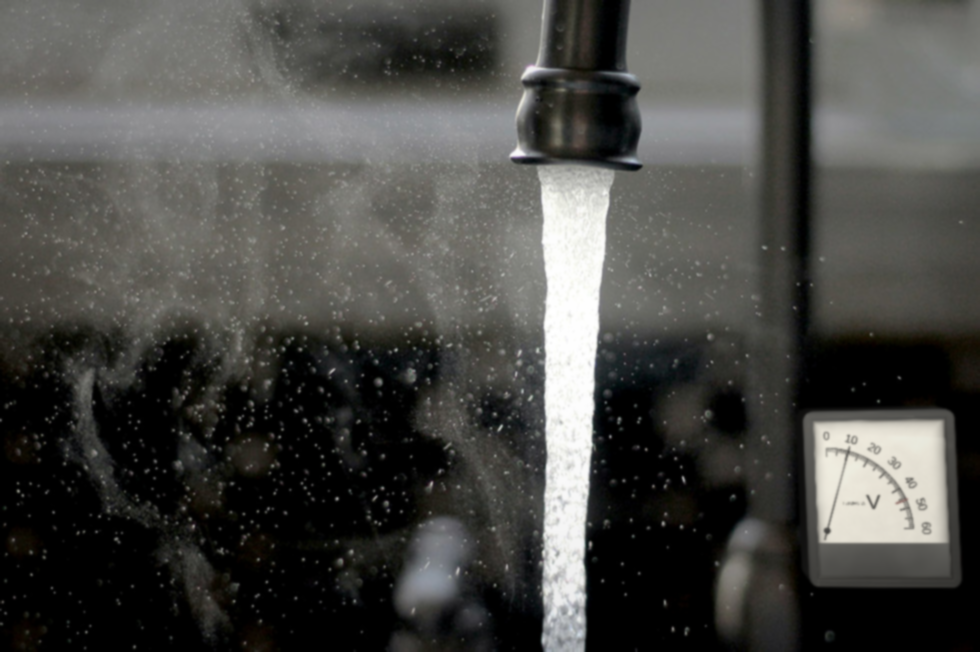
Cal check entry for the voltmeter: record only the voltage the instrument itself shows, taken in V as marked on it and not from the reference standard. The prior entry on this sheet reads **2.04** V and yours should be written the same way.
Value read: **10** V
